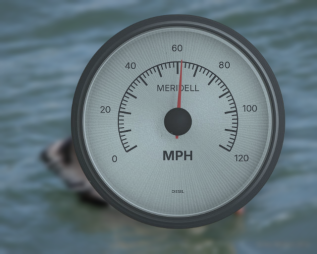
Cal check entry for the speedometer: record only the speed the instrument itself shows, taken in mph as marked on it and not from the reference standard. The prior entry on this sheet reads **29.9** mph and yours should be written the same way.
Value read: **62** mph
